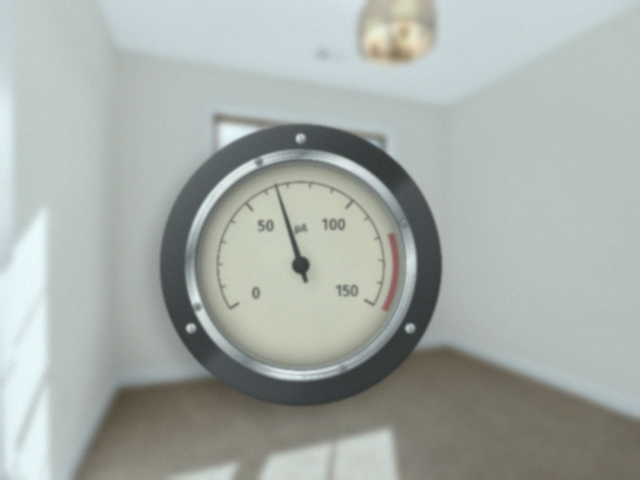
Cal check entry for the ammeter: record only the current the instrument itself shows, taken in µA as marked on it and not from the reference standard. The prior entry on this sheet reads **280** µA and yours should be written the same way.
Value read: **65** µA
